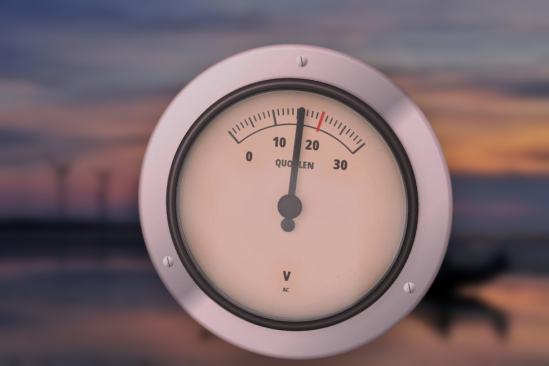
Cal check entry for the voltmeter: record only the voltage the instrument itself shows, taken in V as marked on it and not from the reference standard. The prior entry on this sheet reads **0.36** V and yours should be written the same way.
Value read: **16** V
